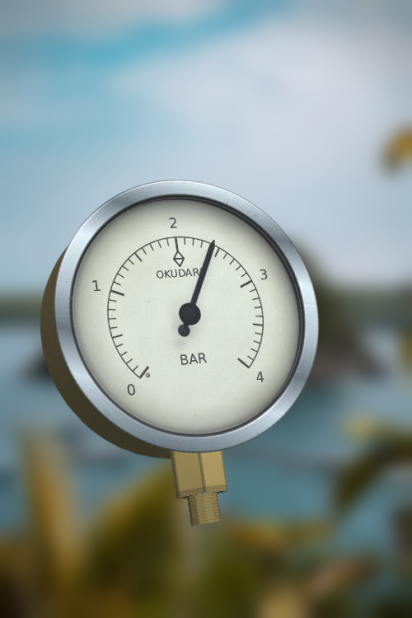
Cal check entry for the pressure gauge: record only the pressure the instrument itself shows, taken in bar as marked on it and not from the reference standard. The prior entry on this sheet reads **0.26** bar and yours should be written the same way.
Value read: **2.4** bar
